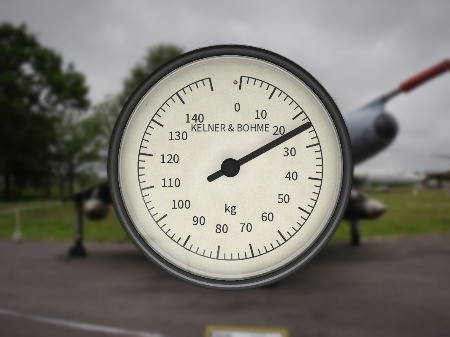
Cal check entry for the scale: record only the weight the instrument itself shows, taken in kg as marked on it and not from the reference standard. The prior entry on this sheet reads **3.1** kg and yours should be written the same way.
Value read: **24** kg
